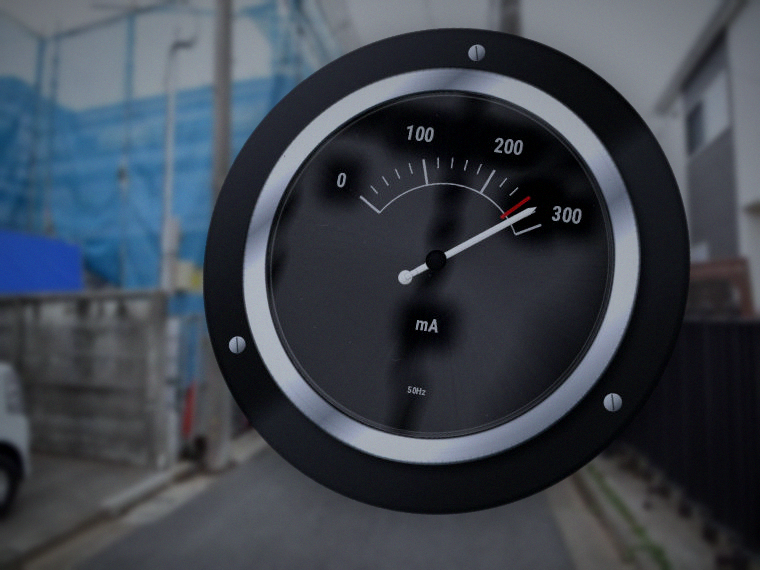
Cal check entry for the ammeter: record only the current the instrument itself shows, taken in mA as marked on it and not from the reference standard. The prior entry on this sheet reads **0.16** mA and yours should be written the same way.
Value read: **280** mA
